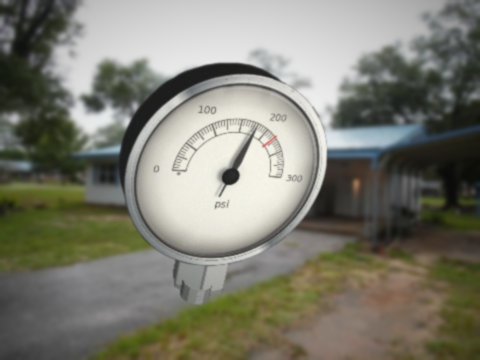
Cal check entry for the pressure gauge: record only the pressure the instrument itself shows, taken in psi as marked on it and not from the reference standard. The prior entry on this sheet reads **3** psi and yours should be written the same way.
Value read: **175** psi
